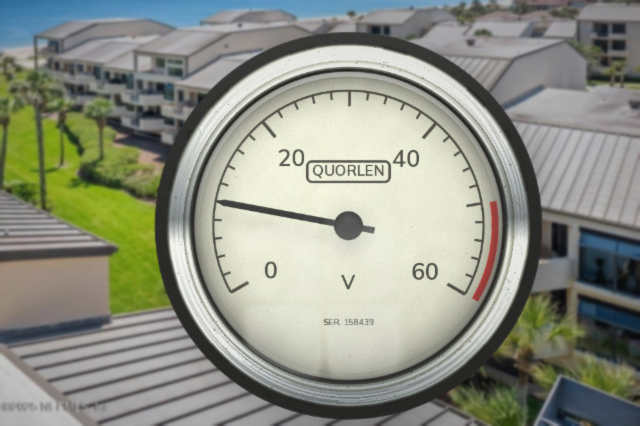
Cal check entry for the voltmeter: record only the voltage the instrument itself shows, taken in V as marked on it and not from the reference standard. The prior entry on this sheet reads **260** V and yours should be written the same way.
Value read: **10** V
